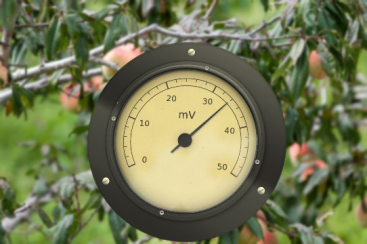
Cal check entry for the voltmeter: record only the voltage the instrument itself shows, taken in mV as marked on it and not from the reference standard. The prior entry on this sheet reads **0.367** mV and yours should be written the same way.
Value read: **34** mV
